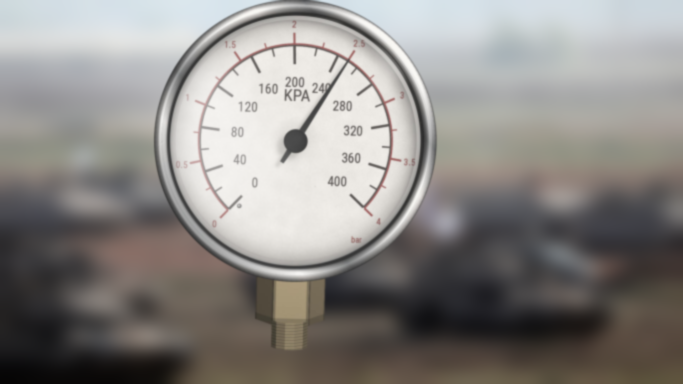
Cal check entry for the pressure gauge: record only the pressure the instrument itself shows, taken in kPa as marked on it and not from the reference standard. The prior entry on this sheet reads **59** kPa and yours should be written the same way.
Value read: **250** kPa
